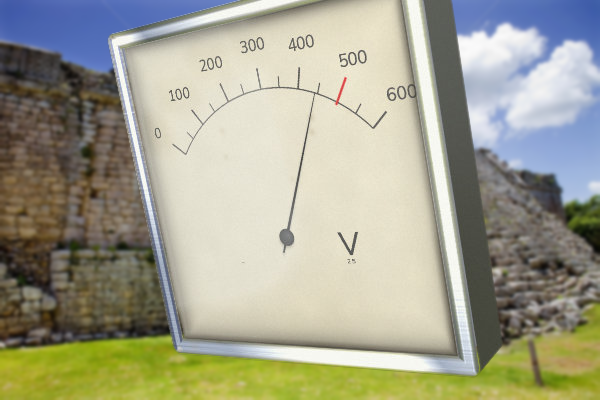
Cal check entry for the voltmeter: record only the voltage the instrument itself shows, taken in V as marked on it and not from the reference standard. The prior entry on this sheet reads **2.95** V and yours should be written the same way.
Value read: **450** V
